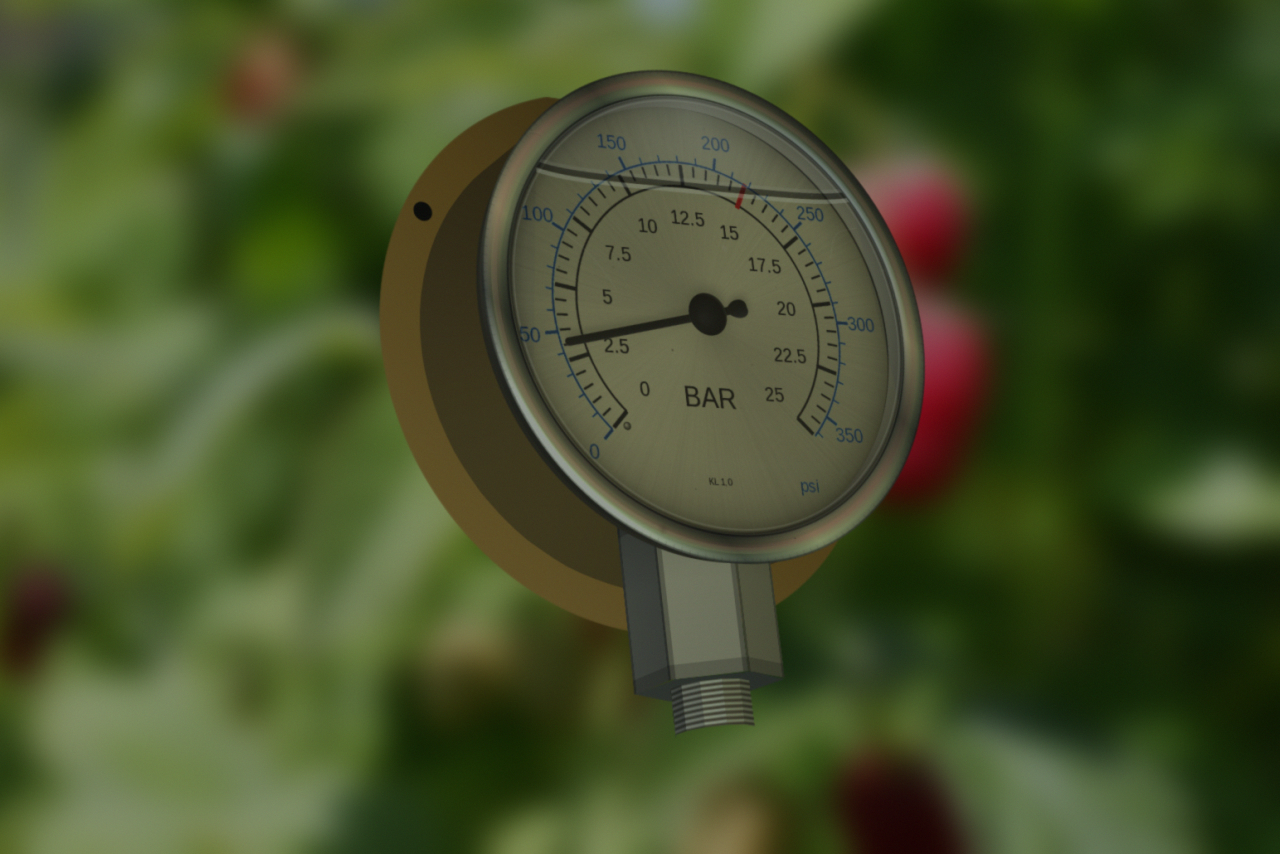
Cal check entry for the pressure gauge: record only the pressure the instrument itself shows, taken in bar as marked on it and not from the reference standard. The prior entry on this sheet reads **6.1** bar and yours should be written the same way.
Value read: **3** bar
